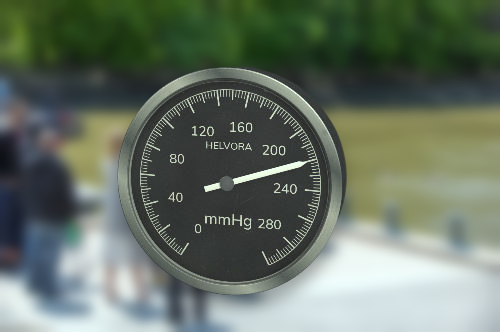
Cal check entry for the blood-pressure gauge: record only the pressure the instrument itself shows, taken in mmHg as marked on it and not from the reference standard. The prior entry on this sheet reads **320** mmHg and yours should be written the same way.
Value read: **220** mmHg
